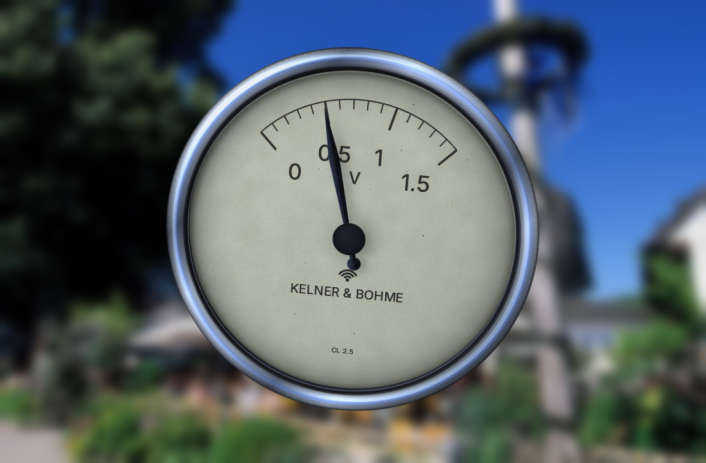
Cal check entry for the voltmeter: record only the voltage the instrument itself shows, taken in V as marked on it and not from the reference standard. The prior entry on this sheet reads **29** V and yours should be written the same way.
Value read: **0.5** V
